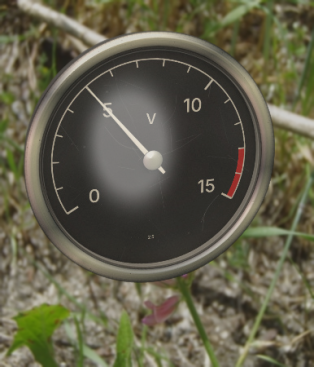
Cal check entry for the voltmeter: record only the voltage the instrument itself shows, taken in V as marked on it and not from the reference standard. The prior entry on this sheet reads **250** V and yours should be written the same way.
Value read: **5** V
